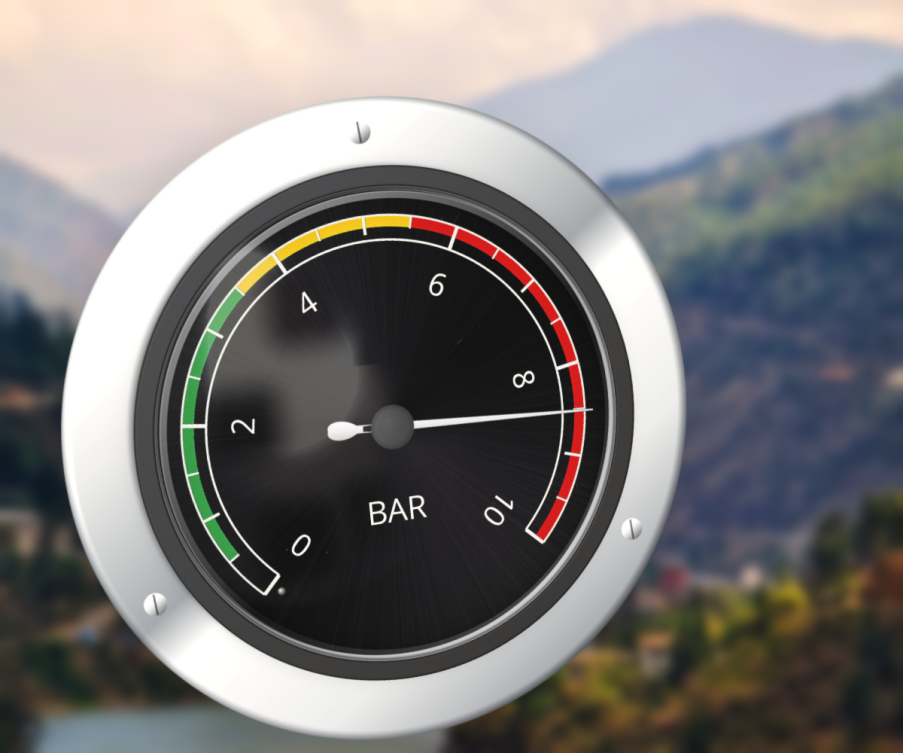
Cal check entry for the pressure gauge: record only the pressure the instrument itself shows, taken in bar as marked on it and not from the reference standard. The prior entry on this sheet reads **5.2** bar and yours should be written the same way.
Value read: **8.5** bar
